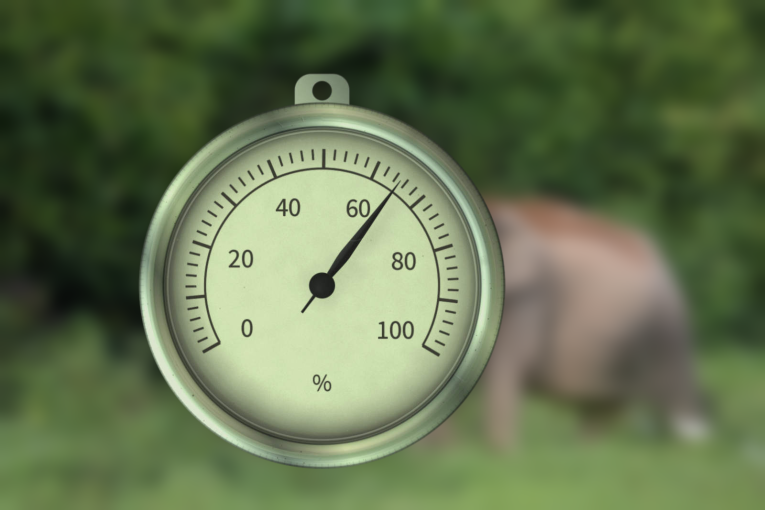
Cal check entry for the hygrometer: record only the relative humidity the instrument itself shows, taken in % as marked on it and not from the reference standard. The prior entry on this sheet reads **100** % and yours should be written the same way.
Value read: **65** %
